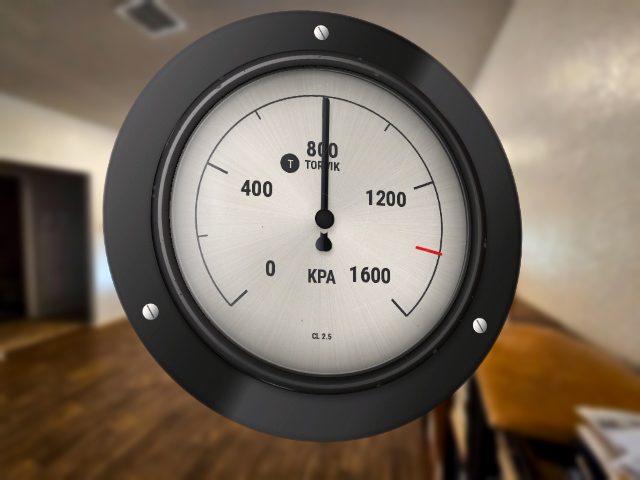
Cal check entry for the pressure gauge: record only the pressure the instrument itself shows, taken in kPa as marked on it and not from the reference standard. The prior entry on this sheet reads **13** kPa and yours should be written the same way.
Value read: **800** kPa
